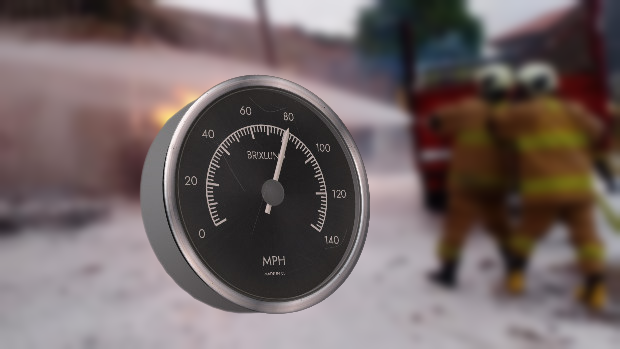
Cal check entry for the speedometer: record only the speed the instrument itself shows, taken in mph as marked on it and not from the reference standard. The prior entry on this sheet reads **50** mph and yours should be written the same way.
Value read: **80** mph
